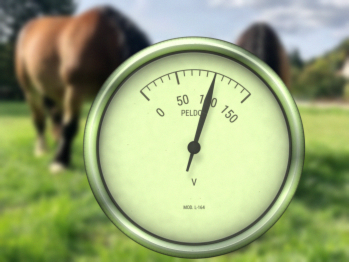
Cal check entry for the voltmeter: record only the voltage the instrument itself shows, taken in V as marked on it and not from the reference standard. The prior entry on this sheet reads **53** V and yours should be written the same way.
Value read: **100** V
